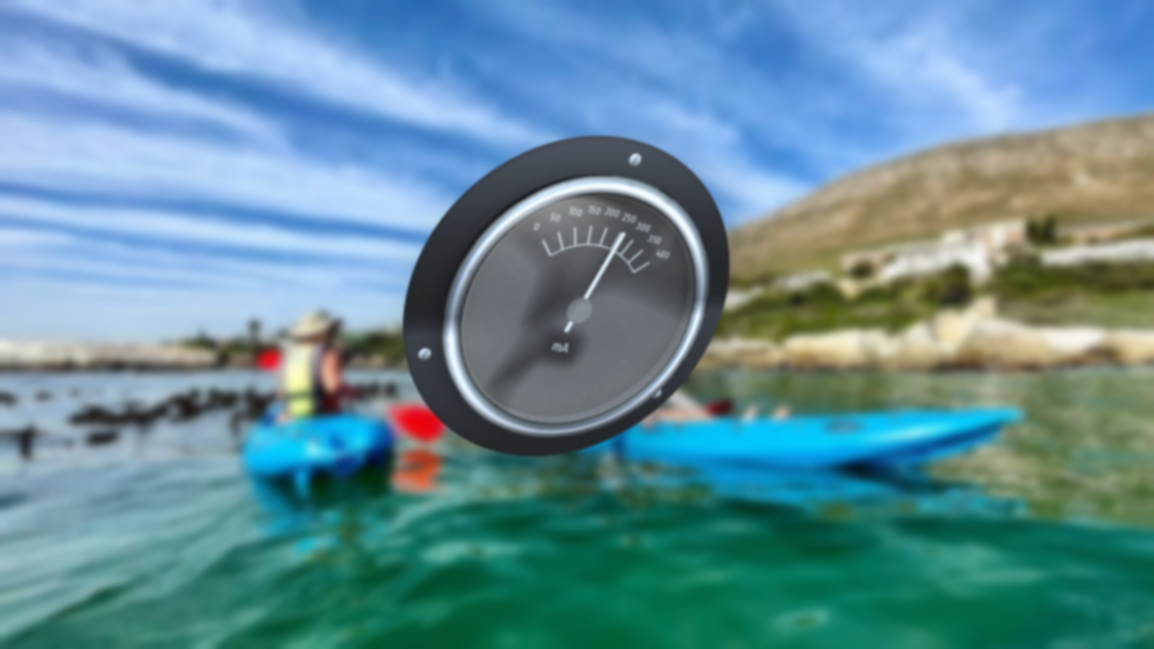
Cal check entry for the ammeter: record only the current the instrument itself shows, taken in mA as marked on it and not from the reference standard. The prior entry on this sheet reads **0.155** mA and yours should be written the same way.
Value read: **250** mA
